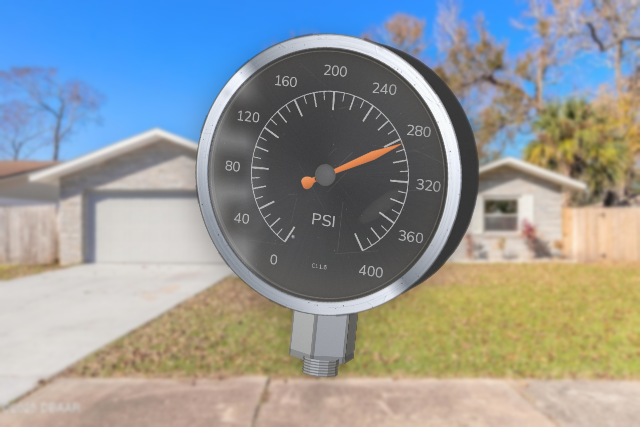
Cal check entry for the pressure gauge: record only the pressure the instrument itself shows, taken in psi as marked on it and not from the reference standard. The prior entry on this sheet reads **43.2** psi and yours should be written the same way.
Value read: **285** psi
